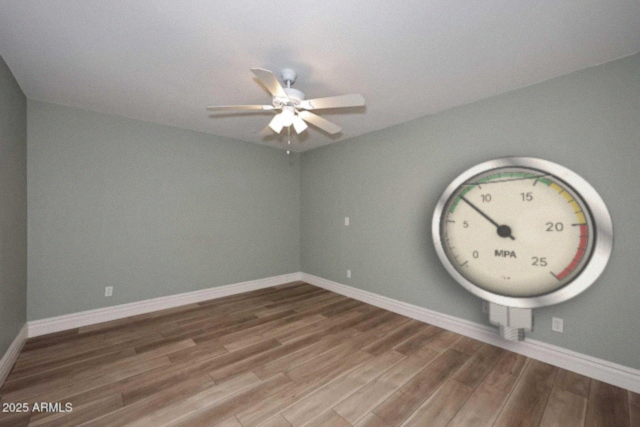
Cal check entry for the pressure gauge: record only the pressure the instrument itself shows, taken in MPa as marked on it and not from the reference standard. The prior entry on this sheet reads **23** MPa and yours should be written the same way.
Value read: **8** MPa
